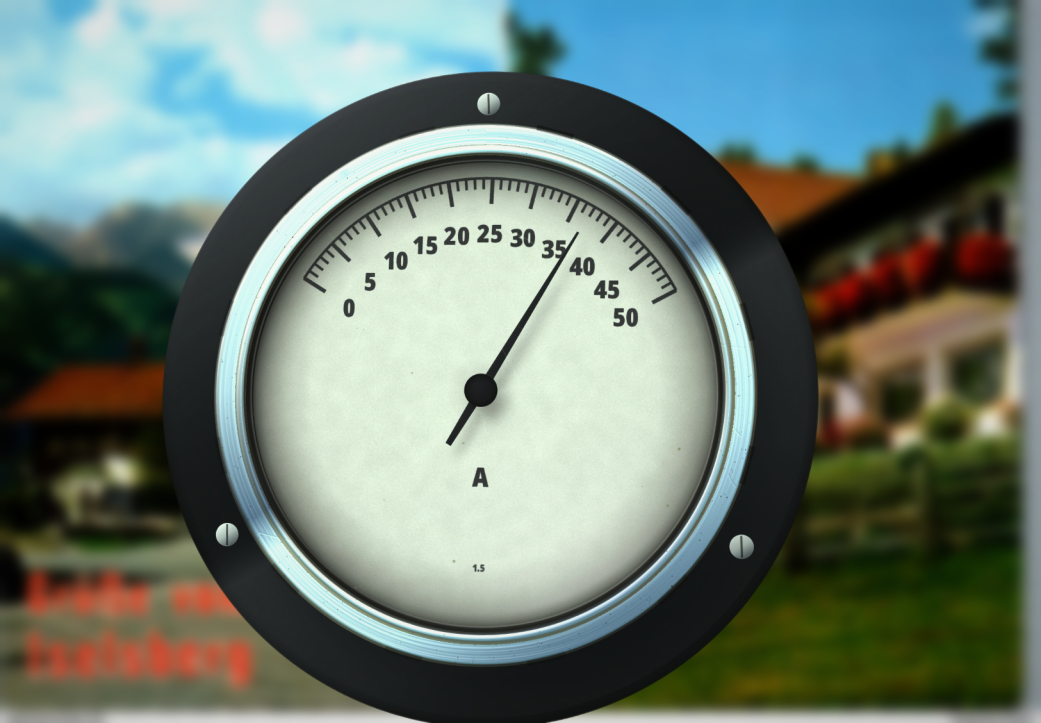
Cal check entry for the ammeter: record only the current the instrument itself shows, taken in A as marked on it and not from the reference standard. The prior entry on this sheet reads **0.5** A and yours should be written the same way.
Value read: **37** A
